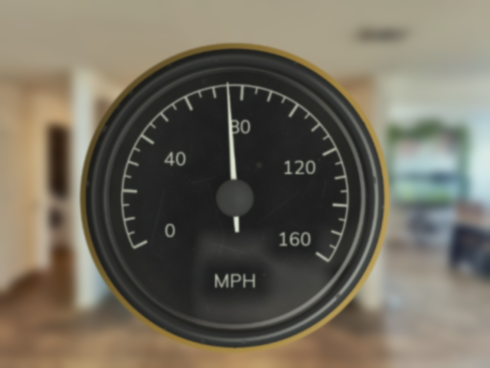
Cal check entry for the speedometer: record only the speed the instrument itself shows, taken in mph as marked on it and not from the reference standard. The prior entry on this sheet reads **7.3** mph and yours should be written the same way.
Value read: **75** mph
